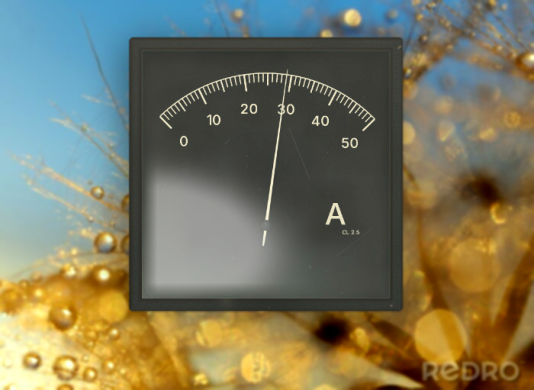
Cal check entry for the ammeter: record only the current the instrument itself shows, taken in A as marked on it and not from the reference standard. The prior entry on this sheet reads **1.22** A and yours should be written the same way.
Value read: **29** A
